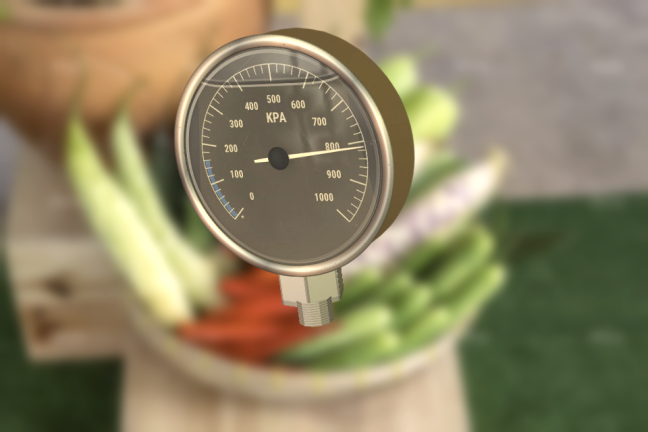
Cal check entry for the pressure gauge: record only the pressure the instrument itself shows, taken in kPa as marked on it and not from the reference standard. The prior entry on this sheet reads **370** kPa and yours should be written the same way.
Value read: **810** kPa
